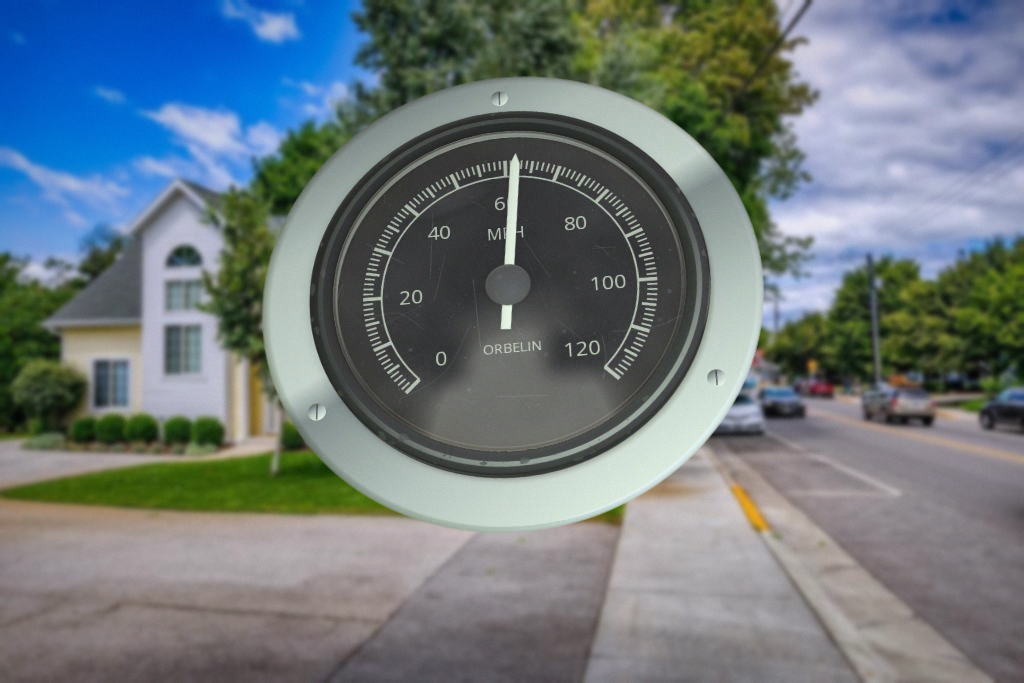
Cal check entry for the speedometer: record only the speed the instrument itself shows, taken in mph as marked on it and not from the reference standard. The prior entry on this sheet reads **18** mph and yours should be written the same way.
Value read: **62** mph
